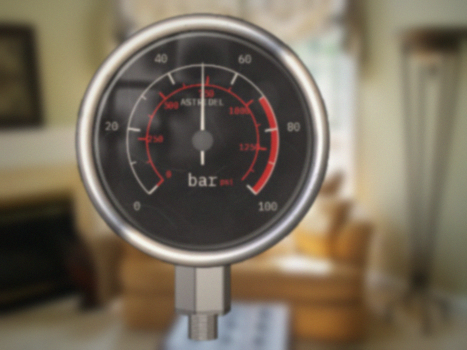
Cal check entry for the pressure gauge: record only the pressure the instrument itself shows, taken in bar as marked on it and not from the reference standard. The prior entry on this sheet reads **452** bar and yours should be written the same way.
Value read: **50** bar
